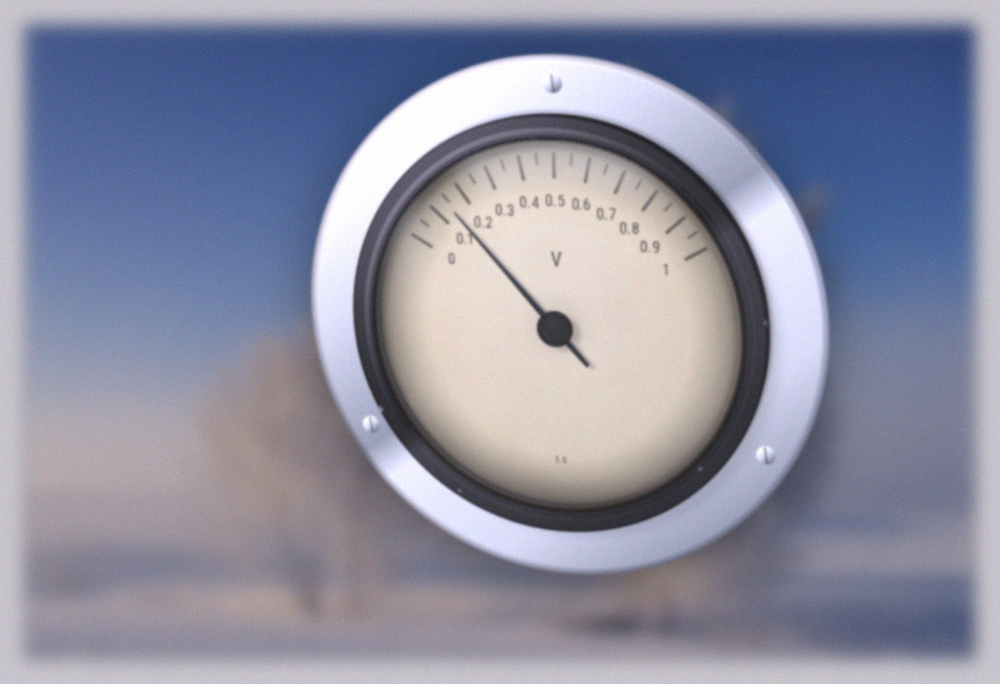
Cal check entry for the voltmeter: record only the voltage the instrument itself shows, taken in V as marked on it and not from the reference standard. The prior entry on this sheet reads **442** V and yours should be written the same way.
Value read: **0.15** V
